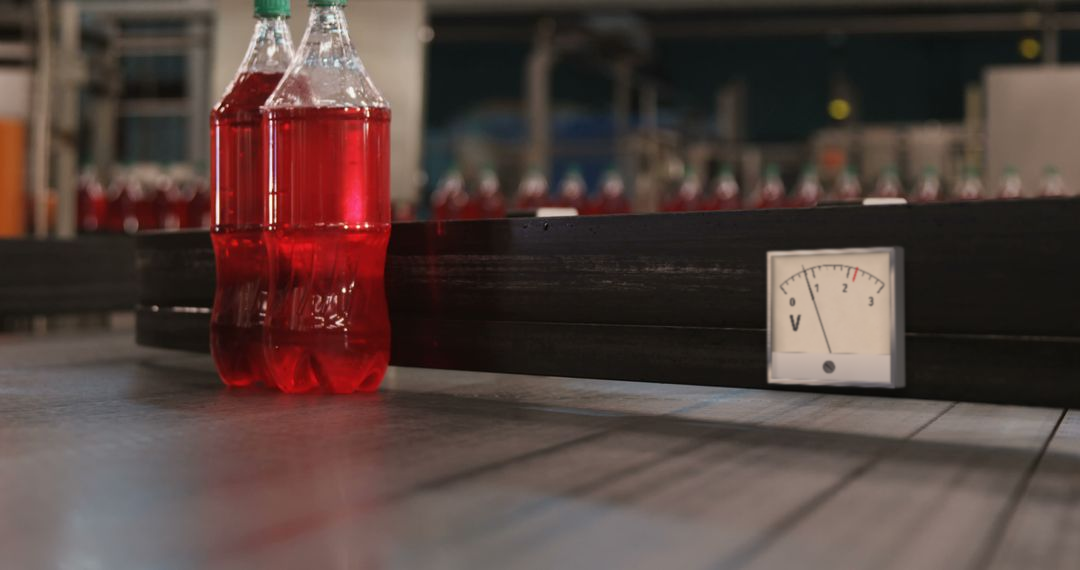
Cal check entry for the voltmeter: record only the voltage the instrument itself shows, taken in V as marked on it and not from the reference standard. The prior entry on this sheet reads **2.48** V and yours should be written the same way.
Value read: **0.8** V
